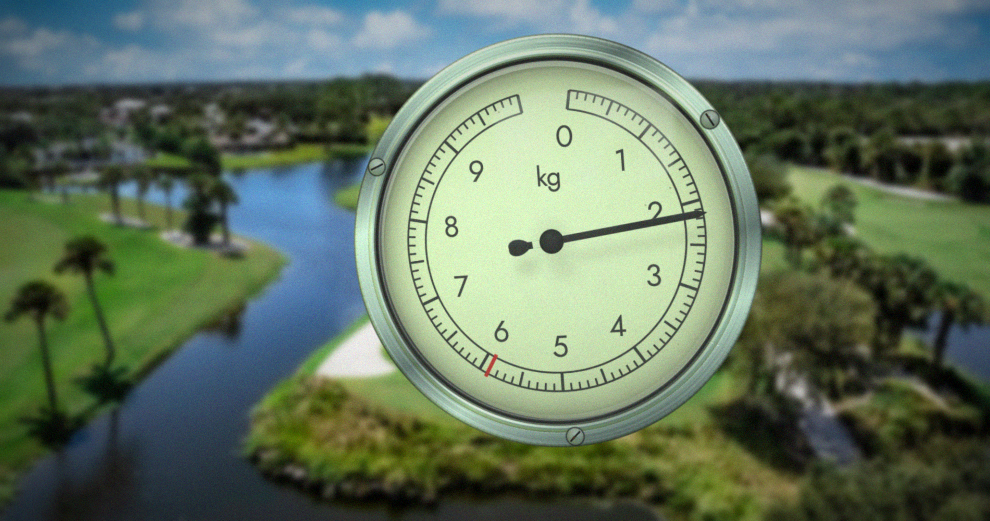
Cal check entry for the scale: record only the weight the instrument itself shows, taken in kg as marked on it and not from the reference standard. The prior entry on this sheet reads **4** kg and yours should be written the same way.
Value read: **2.15** kg
